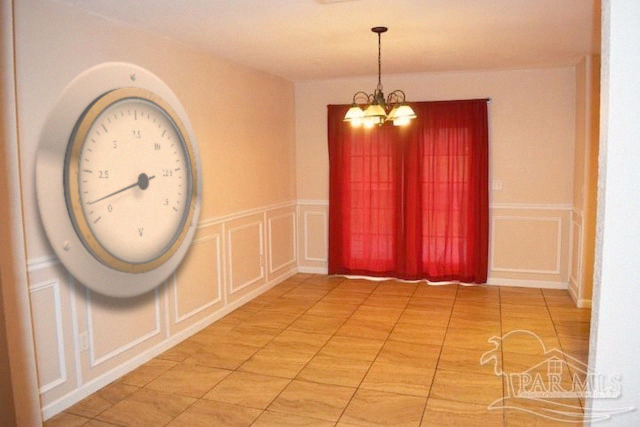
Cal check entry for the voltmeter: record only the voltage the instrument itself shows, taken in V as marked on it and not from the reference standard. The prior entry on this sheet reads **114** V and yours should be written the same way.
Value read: **1** V
